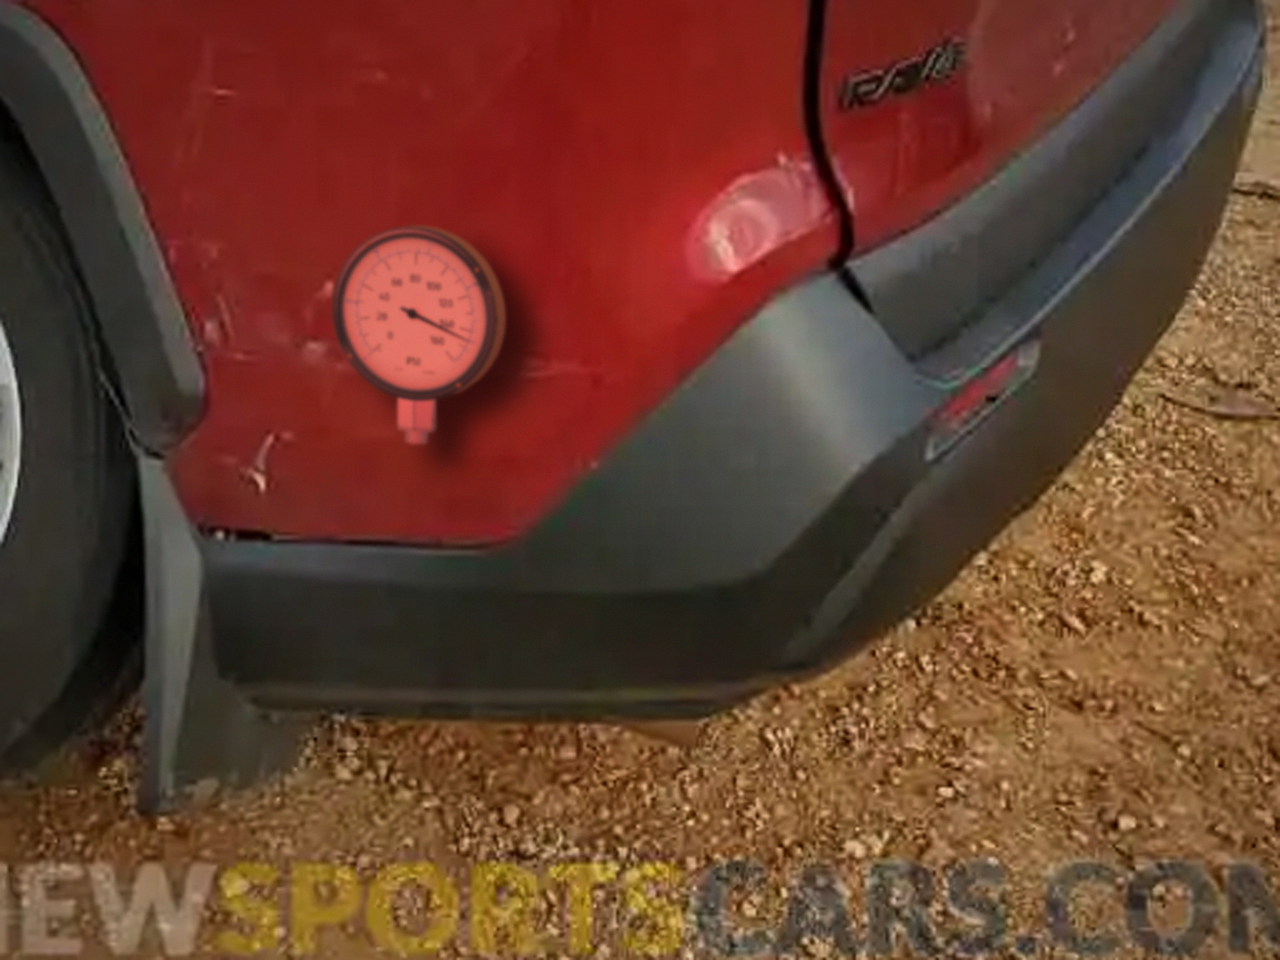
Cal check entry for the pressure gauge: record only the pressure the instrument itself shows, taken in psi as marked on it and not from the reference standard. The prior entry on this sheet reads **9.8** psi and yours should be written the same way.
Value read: **145** psi
